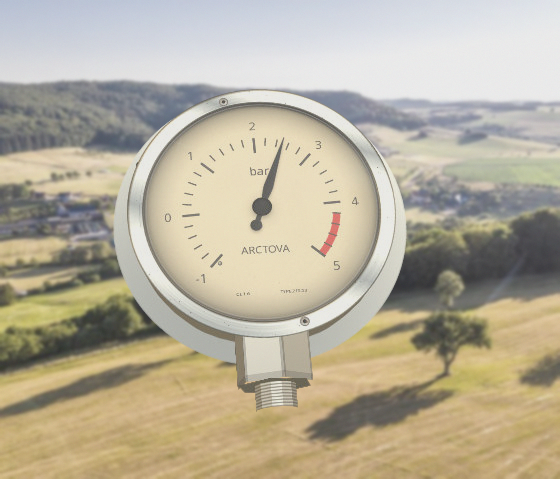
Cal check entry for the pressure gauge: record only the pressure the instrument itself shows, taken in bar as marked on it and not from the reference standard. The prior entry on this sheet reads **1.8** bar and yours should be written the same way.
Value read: **2.5** bar
